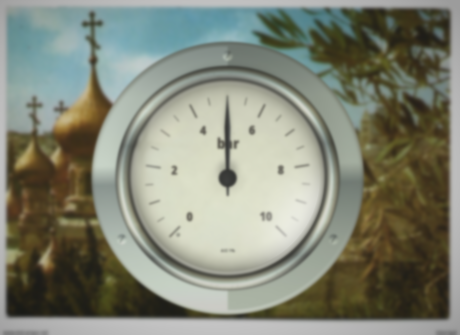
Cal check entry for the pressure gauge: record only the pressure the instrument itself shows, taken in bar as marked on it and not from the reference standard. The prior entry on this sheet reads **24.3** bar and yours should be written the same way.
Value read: **5** bar
